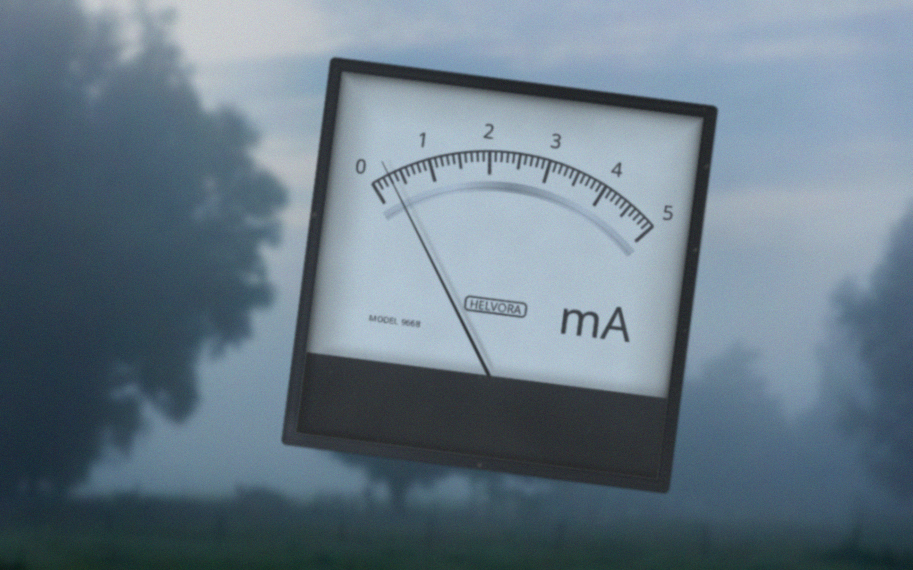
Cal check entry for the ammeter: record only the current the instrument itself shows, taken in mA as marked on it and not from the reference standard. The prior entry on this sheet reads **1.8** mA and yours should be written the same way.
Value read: **0.3** mA
